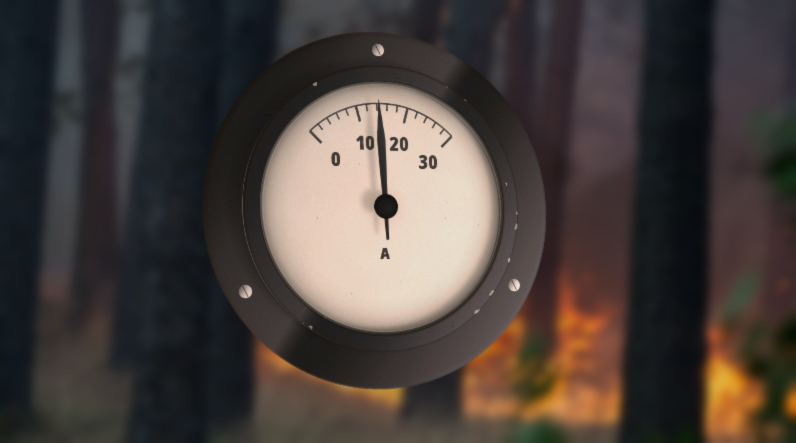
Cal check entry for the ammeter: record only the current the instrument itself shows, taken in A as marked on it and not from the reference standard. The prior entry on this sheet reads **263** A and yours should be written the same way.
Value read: **14** A
